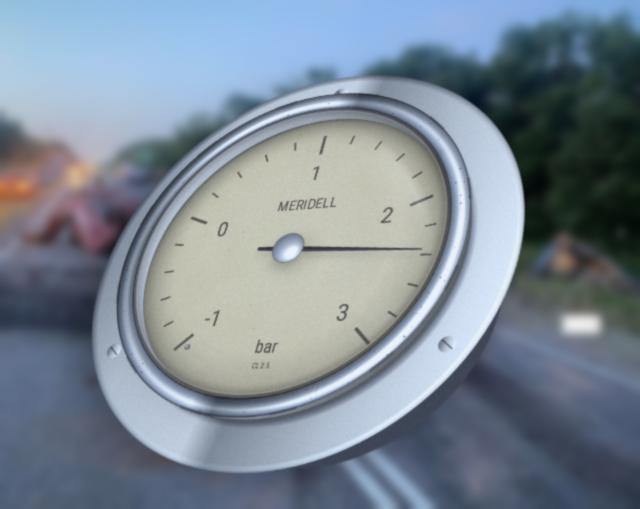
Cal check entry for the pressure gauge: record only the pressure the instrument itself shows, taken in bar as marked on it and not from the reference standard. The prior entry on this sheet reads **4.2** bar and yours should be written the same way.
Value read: **2.4** bar
